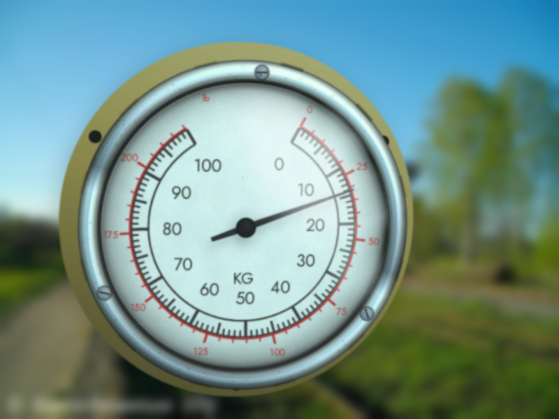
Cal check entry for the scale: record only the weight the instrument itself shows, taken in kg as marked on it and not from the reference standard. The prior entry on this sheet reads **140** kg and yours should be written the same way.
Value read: **14** kg
